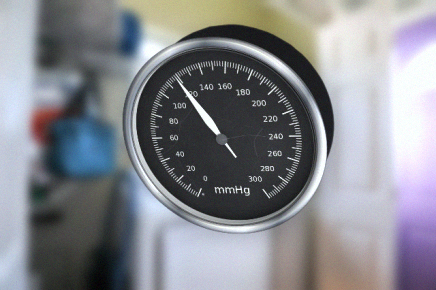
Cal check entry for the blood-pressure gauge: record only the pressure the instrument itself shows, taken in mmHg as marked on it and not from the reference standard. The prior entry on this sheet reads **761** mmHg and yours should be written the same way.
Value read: **120** mmHg
